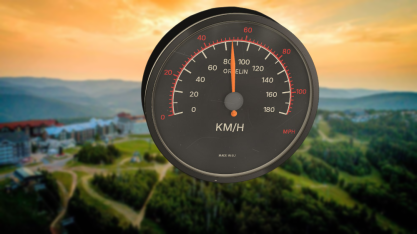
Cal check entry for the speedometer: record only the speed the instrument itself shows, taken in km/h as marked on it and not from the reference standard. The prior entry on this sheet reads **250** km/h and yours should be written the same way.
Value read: **85** km/h
